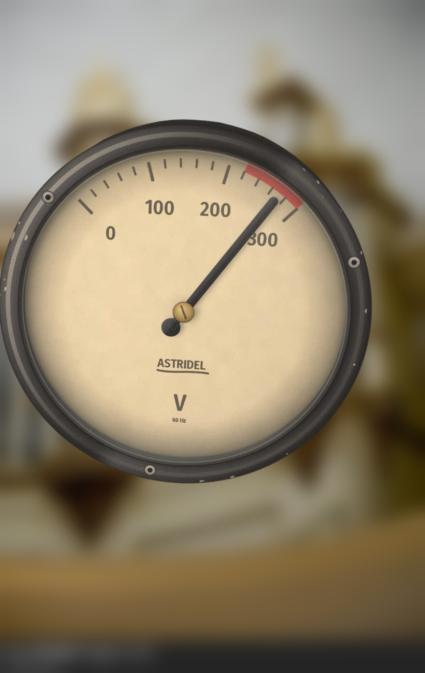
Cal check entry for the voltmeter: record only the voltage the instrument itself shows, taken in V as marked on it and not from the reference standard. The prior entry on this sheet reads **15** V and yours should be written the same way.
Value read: **270** V
